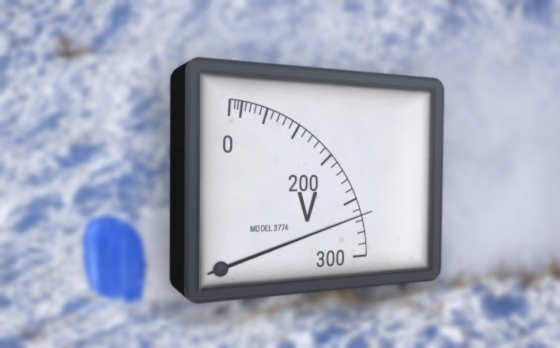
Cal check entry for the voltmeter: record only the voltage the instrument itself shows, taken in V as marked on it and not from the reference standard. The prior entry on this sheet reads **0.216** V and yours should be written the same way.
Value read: **265** V
